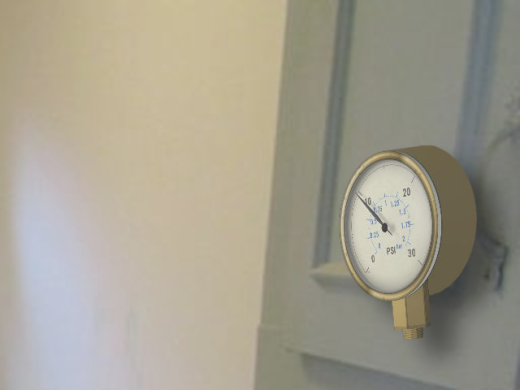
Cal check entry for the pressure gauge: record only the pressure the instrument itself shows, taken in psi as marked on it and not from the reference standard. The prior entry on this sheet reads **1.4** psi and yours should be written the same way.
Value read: **10** psi
